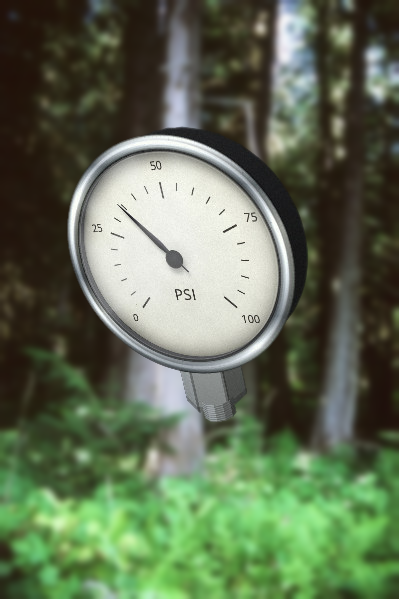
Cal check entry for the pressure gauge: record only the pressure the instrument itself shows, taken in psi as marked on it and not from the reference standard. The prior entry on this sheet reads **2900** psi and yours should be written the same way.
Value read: **35** psi
